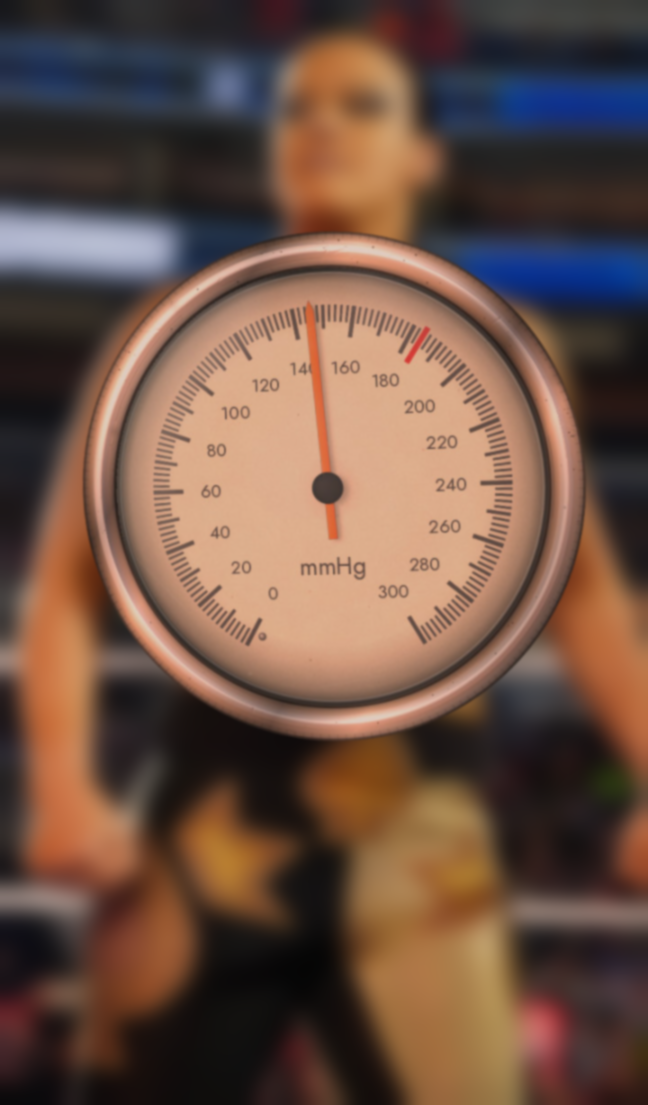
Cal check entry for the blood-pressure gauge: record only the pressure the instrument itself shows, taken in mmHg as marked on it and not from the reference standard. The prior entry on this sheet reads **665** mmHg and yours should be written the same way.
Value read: **146** mmHg
